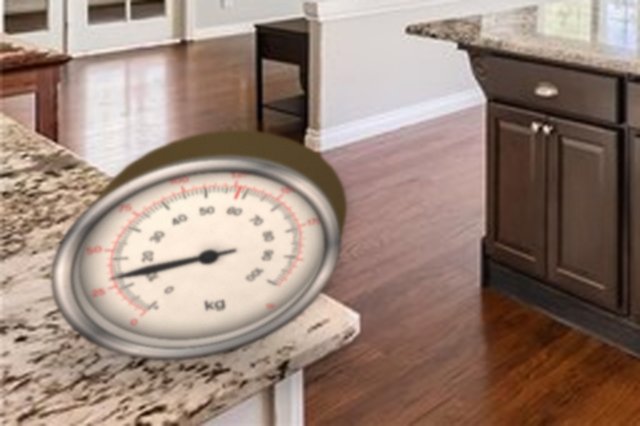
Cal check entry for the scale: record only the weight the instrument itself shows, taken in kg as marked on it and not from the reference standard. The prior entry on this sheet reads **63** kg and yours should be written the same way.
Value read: **15** kg
